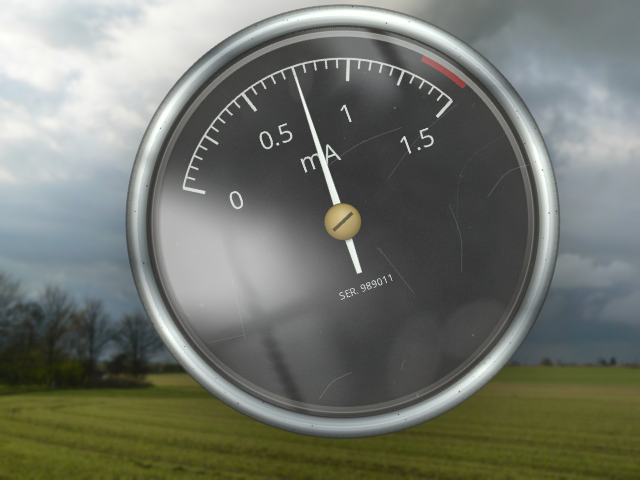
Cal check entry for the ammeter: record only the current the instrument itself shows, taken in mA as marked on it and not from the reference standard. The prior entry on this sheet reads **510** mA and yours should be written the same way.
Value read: **0.75** mA
